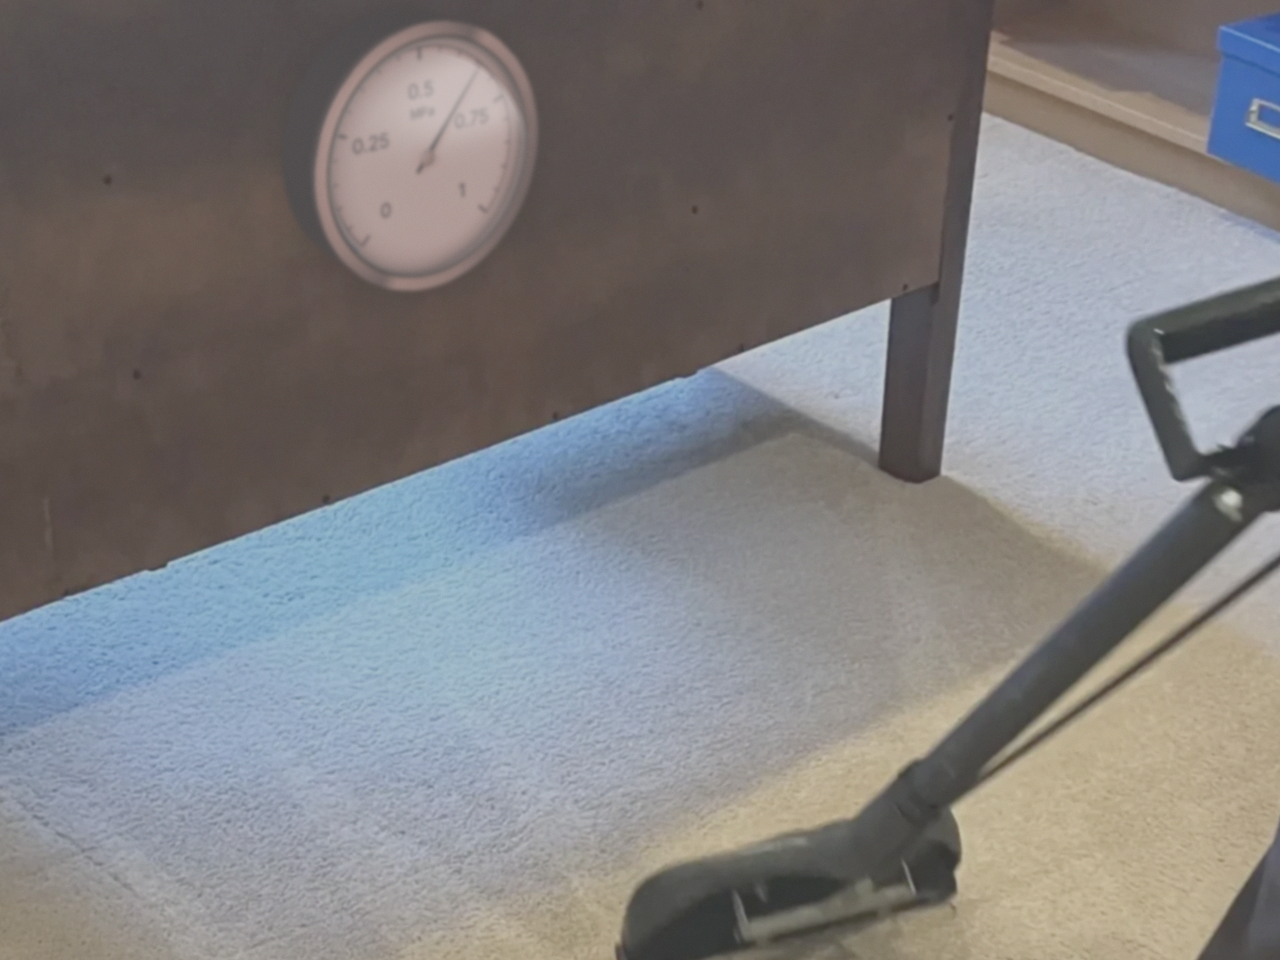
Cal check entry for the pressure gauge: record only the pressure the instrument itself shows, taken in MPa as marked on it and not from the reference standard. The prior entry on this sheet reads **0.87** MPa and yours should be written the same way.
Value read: **0.65** MPa
